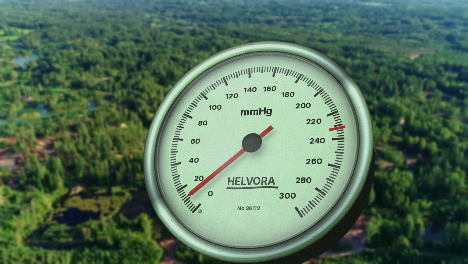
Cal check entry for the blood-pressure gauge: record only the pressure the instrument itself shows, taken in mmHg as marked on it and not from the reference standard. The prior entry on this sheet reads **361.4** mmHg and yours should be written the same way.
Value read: **10** mmHg
